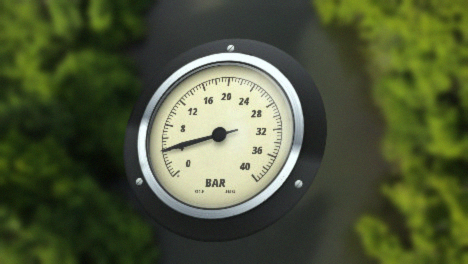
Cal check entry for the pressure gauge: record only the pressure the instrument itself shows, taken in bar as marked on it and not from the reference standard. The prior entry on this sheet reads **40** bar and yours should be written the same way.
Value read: **4** bar
